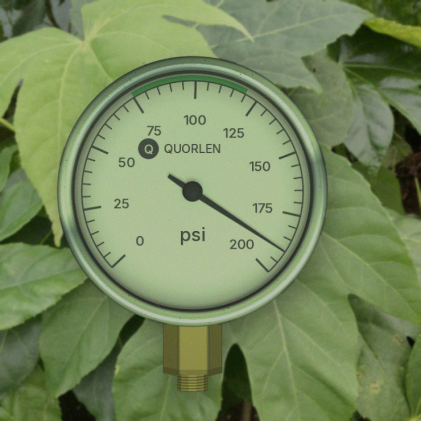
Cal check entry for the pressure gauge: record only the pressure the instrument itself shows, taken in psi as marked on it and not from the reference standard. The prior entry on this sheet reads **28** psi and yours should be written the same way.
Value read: **190** psi
